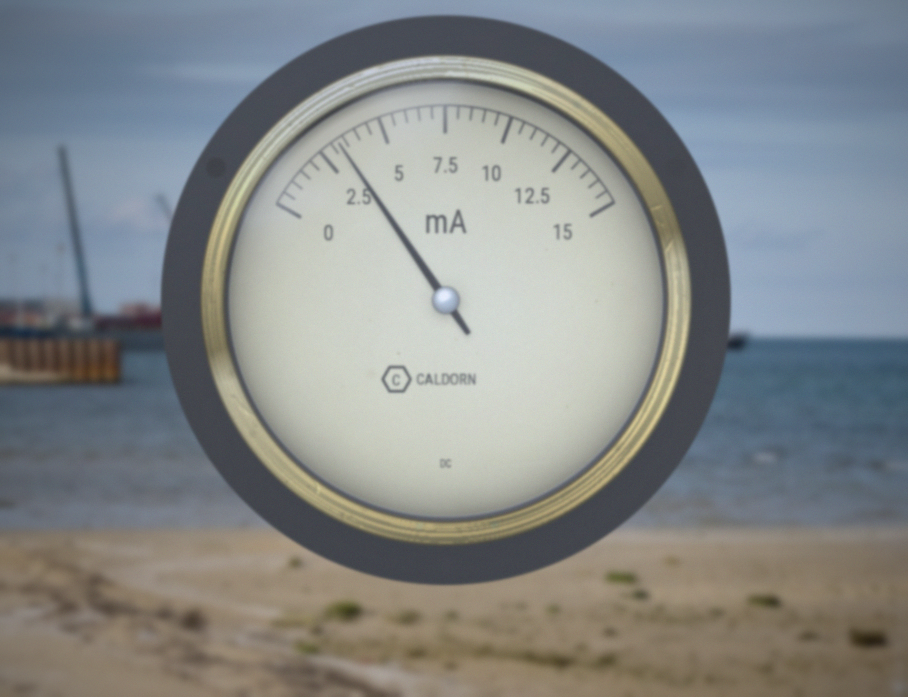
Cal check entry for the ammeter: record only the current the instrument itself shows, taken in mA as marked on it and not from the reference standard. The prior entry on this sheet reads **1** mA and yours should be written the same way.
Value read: **3.25** mA
